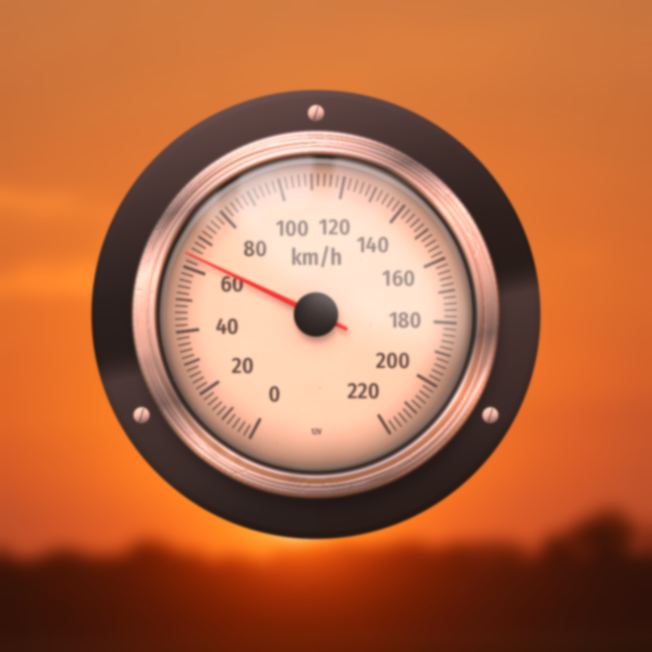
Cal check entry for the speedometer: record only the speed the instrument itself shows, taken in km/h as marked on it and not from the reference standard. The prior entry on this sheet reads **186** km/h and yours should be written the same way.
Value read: **64** km/h
